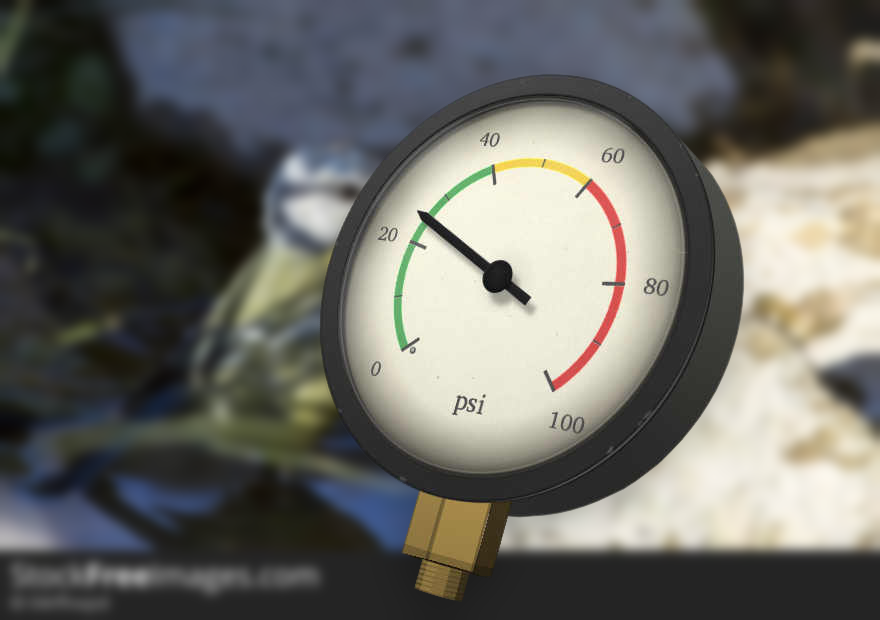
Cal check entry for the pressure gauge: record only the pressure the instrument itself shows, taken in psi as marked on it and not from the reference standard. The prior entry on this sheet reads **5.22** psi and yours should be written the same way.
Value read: **25** psi
